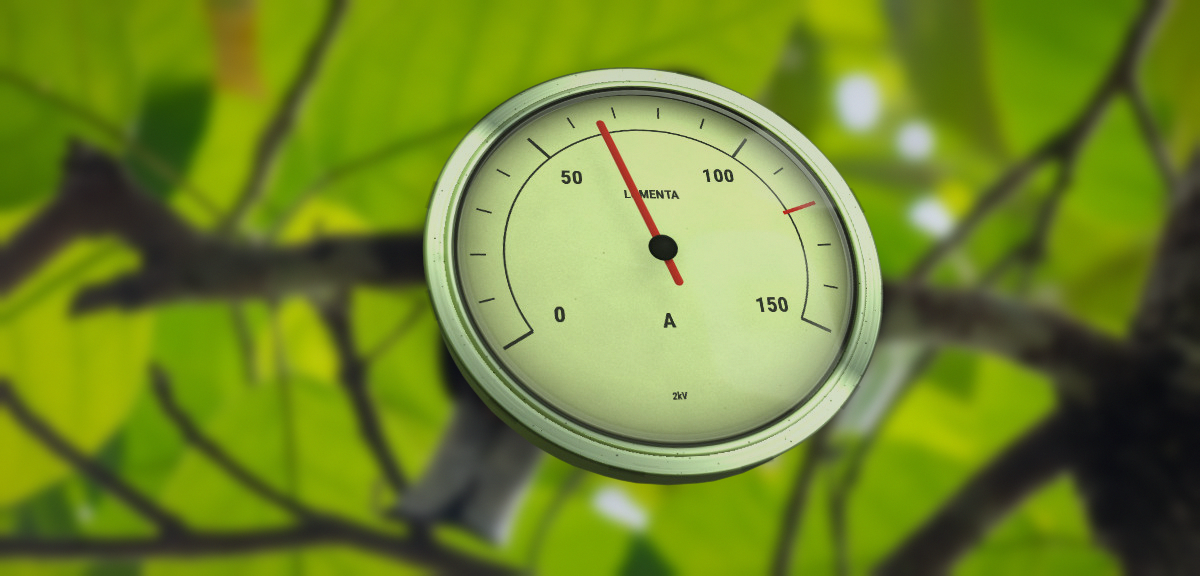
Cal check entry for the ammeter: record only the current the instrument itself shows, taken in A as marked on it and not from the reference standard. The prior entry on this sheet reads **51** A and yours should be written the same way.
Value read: **65** A
